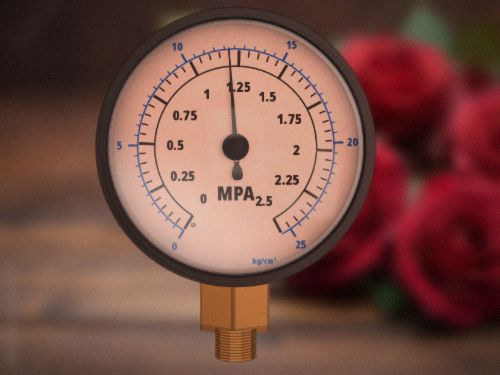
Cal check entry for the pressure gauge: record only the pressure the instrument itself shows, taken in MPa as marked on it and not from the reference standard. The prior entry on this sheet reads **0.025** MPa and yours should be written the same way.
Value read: **1.2** MPa
